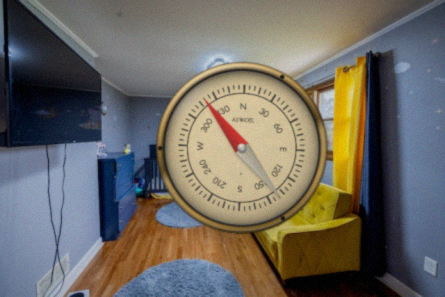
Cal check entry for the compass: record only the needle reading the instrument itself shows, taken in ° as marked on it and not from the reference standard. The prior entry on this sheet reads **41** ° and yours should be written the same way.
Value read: **320** °
